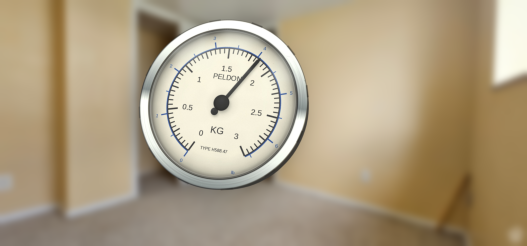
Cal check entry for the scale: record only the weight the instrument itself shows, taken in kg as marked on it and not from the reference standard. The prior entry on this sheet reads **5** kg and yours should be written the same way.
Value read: **1.85** kg
